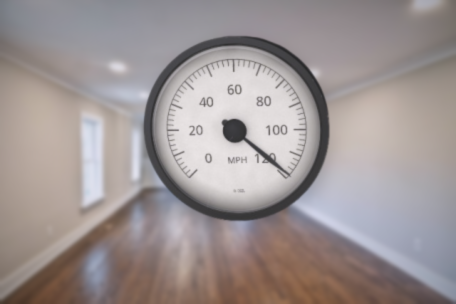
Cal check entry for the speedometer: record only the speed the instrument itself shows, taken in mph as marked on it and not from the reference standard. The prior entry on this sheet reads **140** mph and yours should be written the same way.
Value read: **118** mph
